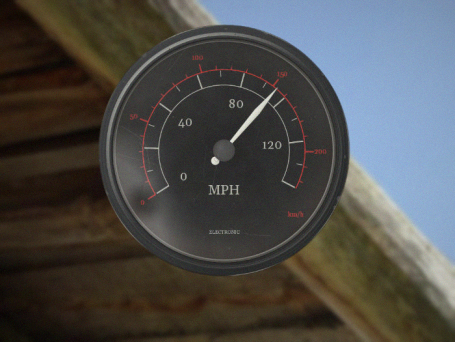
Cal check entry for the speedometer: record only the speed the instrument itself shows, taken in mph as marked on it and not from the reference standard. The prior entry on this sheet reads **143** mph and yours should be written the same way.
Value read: **95** mph
